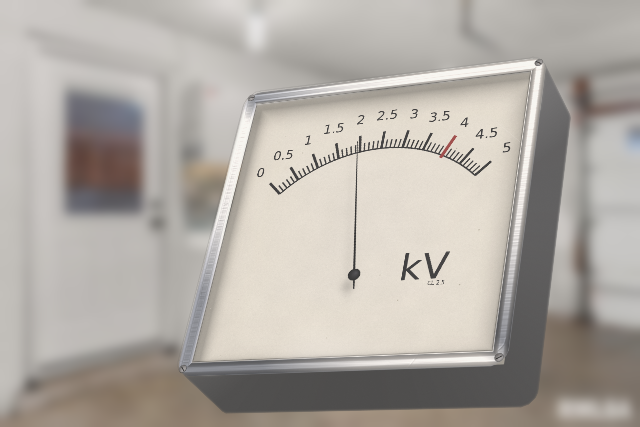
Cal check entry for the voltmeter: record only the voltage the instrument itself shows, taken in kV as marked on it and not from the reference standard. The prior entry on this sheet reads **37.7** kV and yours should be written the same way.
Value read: **2** kV
